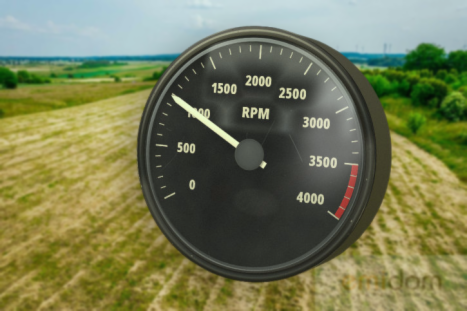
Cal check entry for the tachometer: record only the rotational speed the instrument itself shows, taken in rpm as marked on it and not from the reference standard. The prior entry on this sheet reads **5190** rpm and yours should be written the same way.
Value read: **1000** rpm
